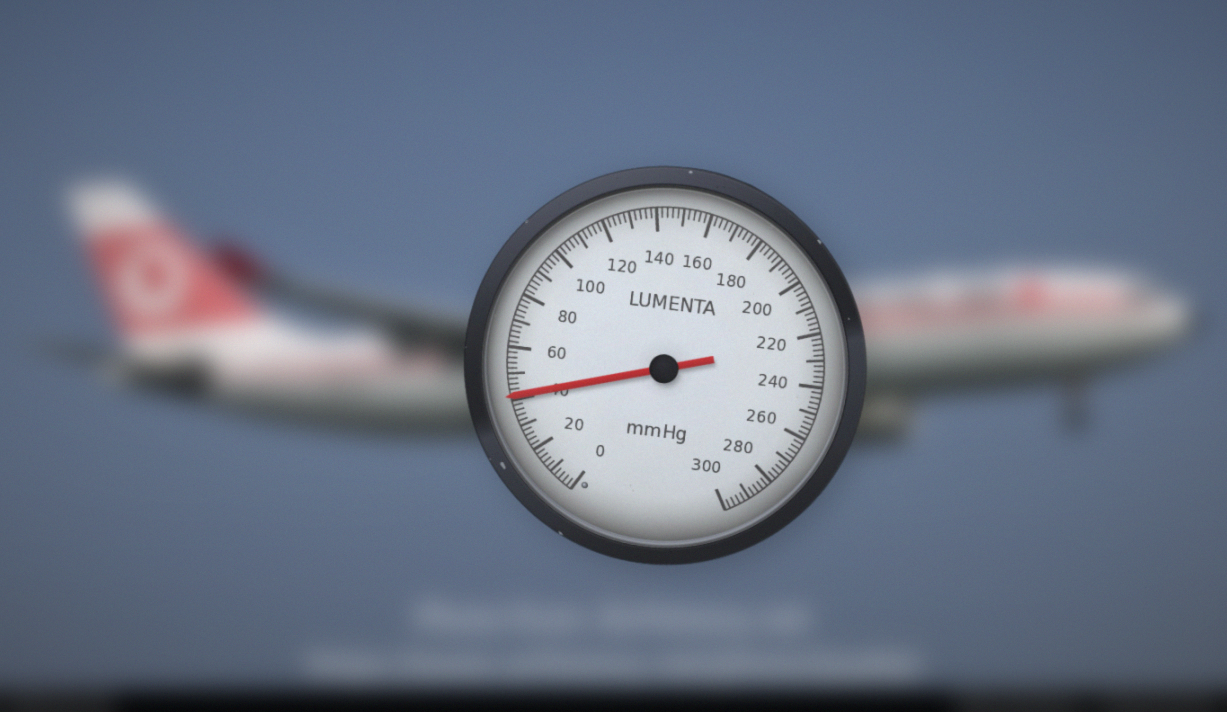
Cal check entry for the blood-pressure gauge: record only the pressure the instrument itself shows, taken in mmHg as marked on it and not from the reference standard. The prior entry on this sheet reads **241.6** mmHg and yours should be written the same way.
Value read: **42** mmHg
